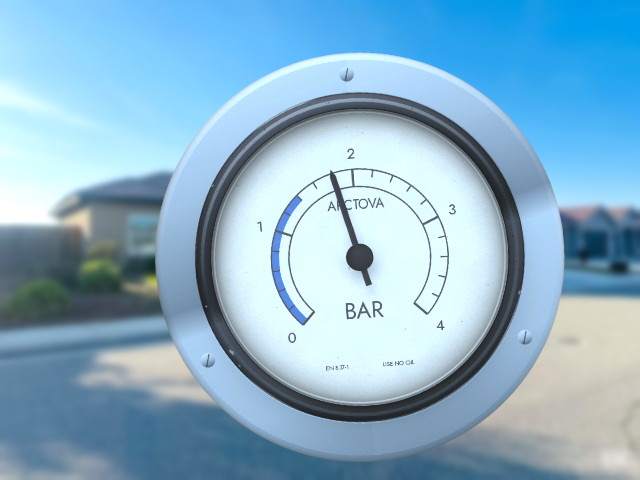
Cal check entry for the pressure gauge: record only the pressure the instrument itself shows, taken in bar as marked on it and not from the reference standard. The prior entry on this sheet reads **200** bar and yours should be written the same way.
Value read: **1.8** bar
